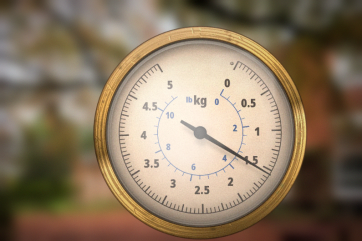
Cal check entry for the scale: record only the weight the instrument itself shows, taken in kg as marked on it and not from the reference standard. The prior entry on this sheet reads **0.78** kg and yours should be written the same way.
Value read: **1.55** kg
